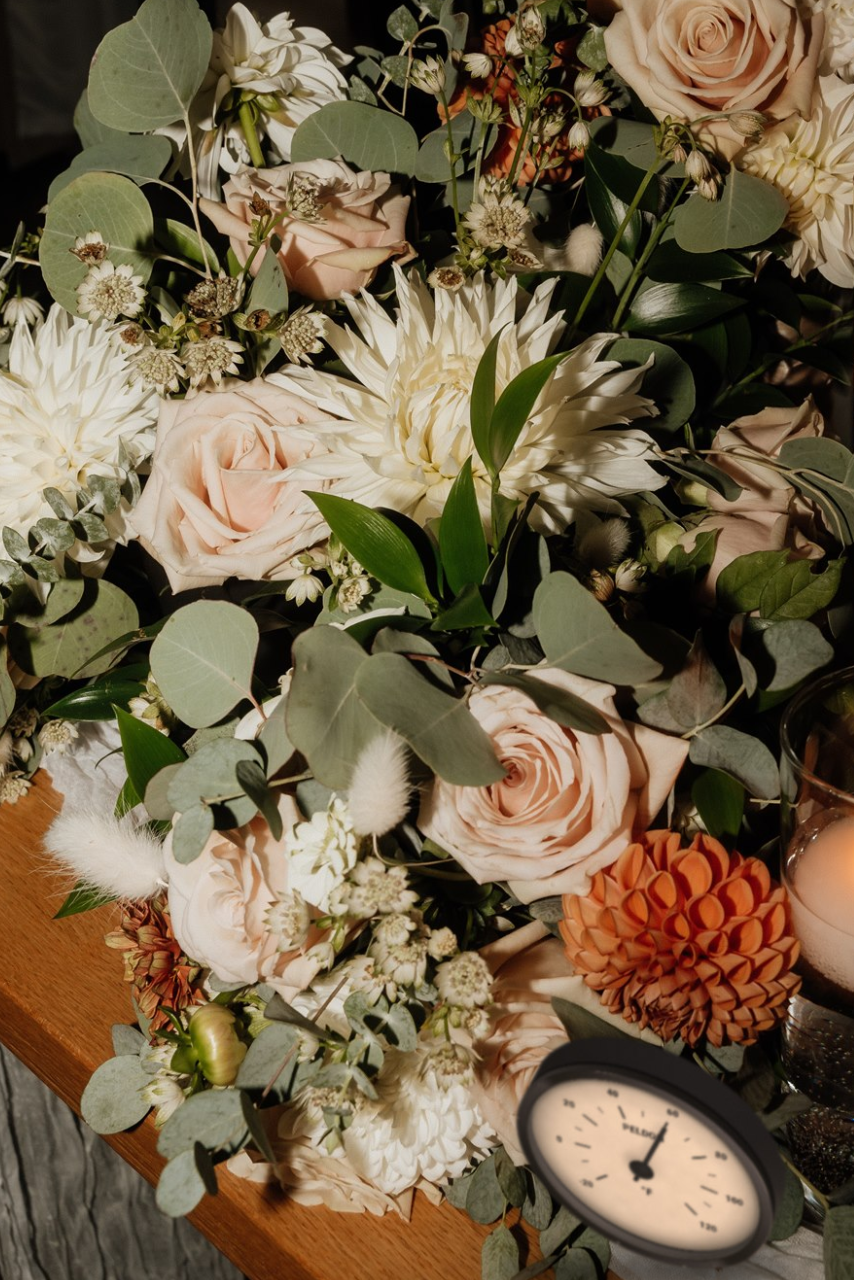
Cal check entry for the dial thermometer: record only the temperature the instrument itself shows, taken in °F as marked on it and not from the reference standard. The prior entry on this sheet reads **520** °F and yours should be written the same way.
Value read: **60** °F
